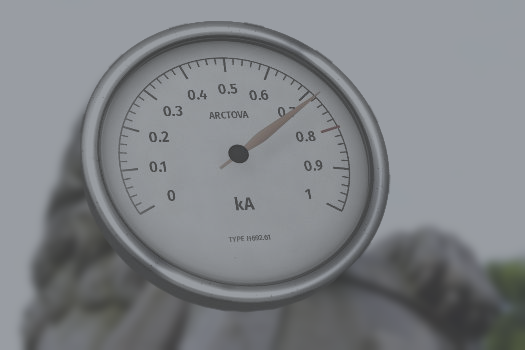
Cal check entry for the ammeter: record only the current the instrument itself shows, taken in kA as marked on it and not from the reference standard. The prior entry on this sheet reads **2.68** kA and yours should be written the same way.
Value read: **0.72** kA
